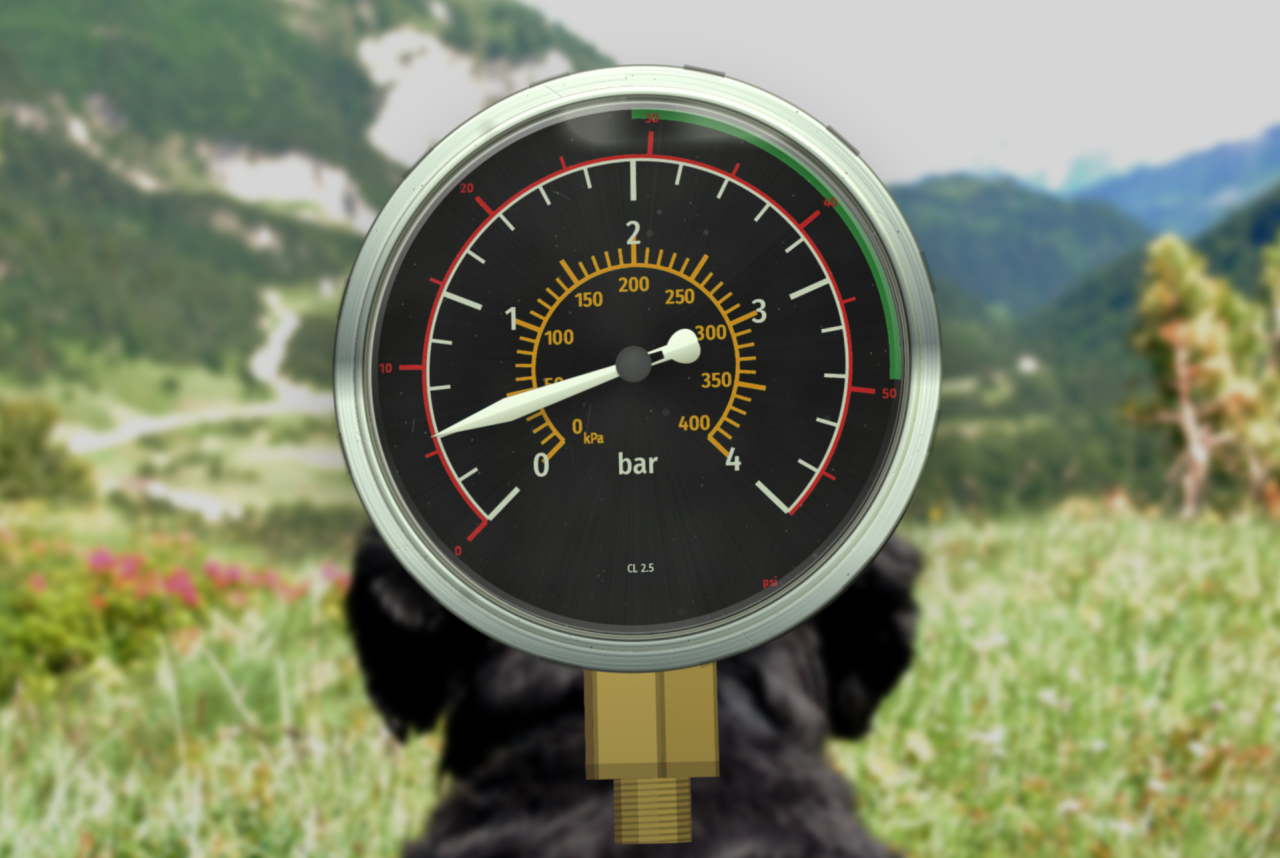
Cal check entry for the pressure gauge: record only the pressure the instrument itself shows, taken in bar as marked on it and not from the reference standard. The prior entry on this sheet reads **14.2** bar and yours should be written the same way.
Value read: **0.4** bar
